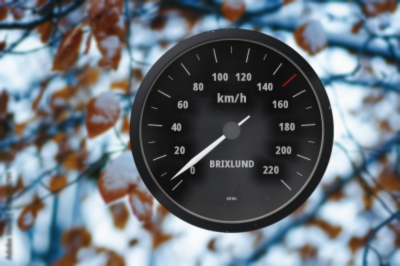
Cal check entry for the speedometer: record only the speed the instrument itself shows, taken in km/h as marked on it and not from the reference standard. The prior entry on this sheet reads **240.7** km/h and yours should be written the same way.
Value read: **5** km/h
